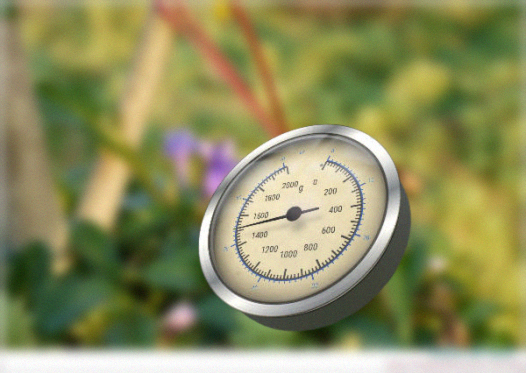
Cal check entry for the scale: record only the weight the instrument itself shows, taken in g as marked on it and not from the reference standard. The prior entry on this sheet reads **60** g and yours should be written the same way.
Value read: **1500** g
